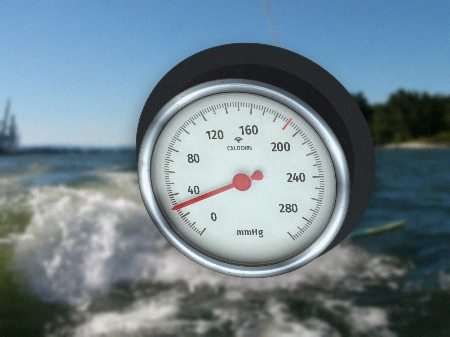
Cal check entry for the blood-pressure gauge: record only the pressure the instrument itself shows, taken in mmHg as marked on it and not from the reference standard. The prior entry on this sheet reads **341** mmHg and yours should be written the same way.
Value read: **30** mmHg
